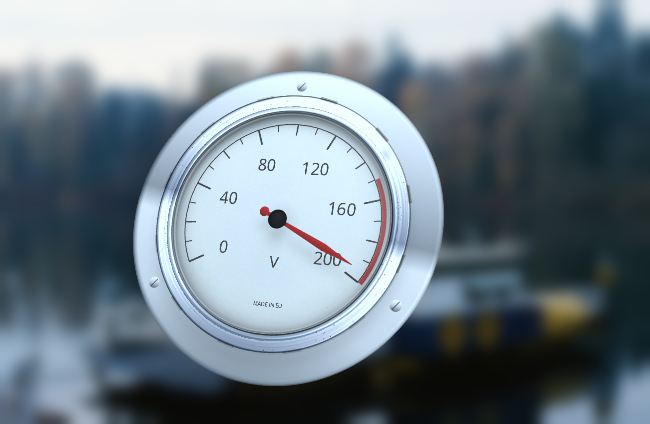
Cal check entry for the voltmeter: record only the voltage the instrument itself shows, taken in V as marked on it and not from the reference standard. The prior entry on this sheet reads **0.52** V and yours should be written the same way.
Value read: **195** V
